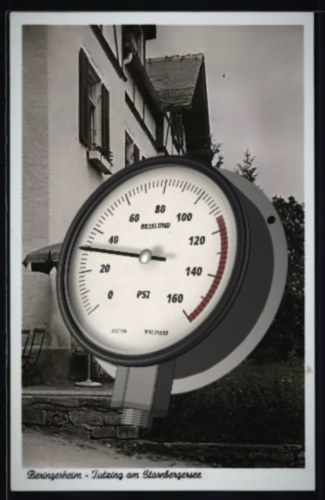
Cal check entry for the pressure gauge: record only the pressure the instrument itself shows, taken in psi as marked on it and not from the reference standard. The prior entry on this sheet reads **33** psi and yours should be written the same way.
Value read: **30** psi
